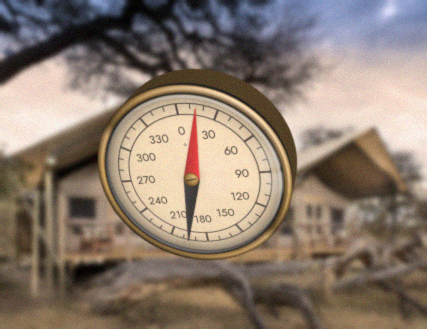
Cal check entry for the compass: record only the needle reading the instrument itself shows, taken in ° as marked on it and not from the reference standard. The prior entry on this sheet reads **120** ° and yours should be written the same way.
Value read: **15** °
